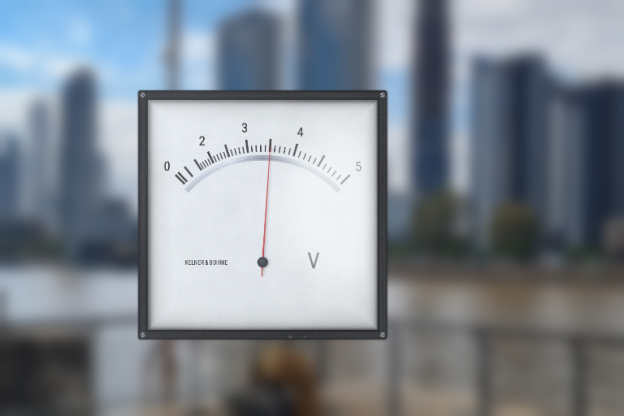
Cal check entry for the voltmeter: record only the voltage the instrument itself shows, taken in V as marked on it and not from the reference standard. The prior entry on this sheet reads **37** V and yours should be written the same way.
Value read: **3.5** V
